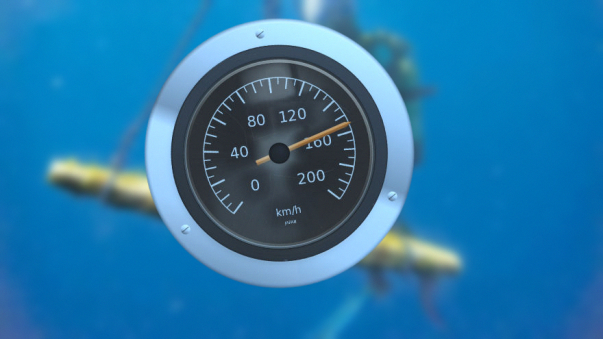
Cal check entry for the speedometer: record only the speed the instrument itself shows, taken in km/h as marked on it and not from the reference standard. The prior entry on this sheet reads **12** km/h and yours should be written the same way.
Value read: **155** km/h
